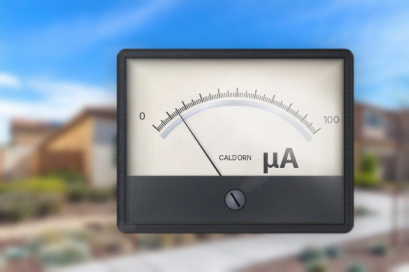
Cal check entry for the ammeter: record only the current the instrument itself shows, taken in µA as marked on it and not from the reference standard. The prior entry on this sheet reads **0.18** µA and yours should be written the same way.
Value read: **15** µA
